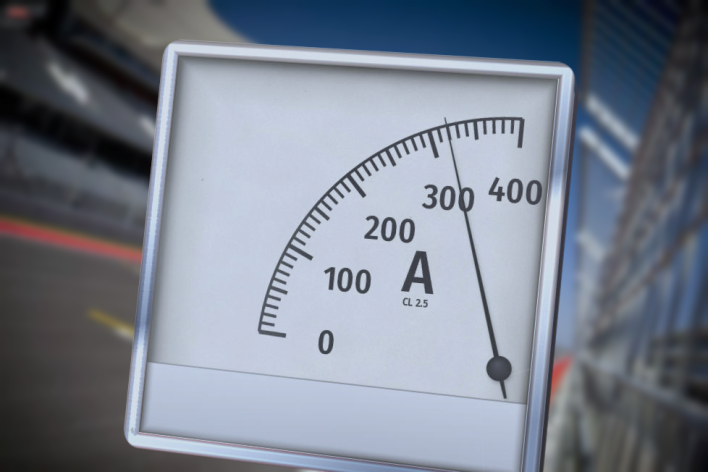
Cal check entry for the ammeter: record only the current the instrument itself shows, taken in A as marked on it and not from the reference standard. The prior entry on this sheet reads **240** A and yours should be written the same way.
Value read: **320** A
